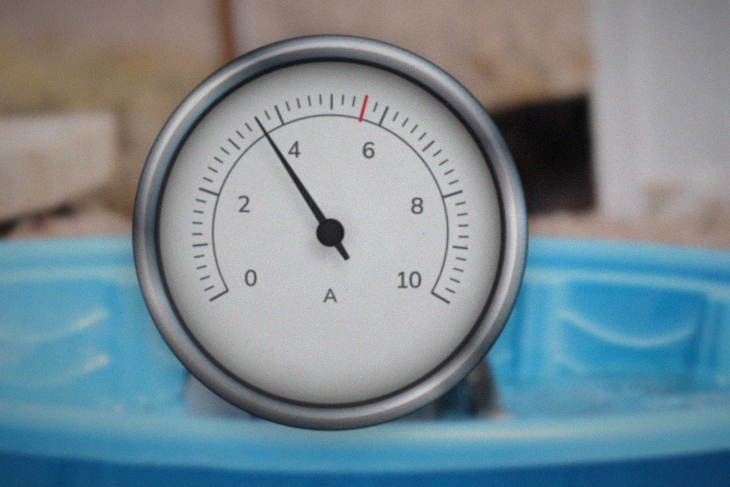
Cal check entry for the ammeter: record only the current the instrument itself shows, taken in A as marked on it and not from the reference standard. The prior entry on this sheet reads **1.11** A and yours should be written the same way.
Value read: **3.6** A
